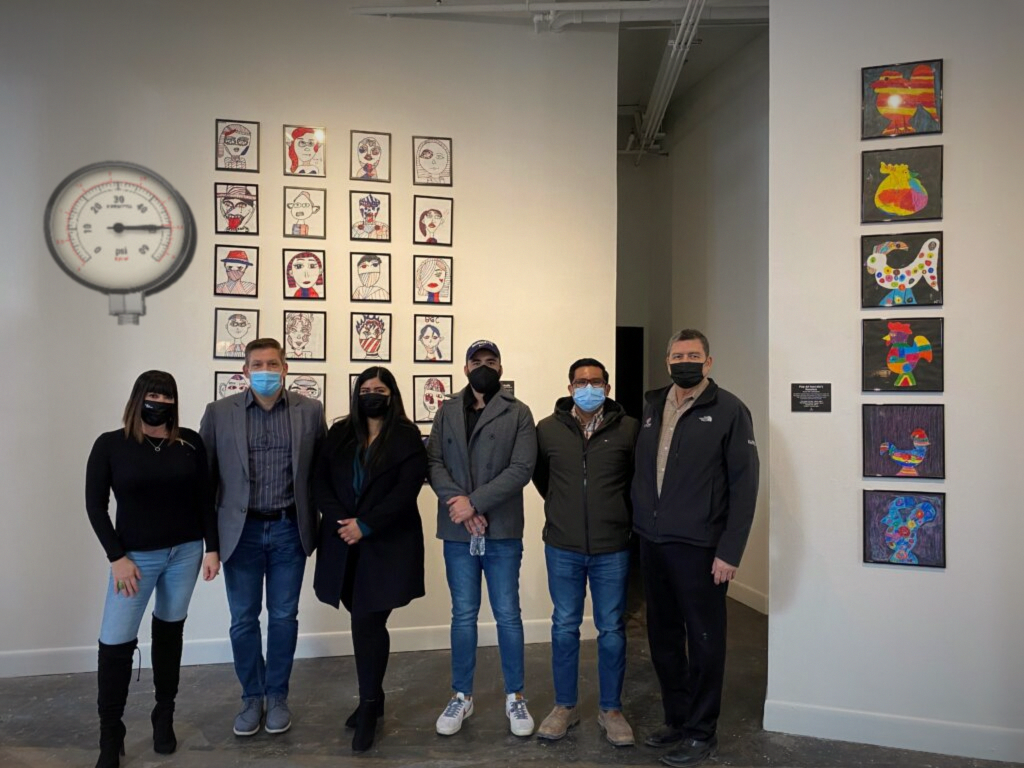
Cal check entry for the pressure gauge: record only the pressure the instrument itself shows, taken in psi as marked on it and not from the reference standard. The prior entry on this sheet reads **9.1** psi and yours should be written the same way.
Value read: **50** psi
